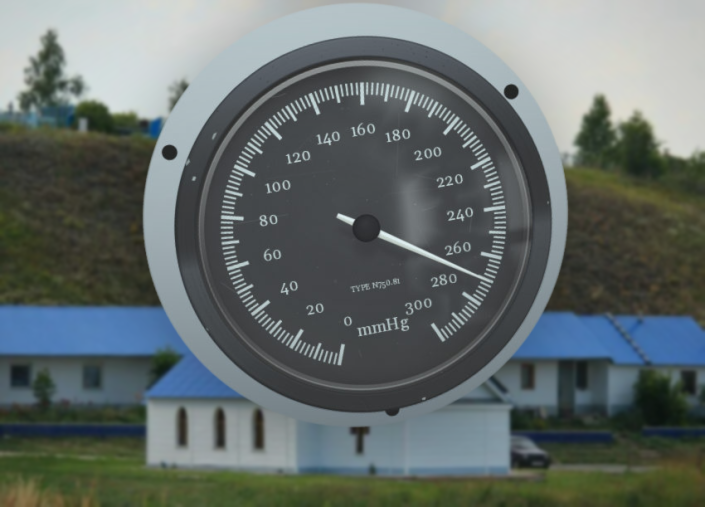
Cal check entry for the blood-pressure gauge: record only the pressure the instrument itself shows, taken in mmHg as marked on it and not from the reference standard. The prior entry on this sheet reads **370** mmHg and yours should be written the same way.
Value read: **270** mmHg
